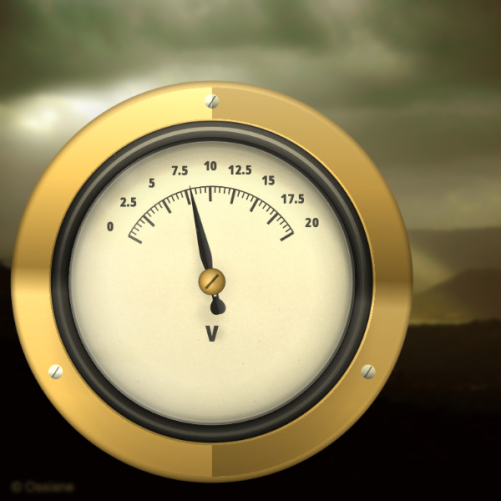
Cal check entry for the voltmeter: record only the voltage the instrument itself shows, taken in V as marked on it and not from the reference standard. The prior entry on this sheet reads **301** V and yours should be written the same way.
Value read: **8** V
